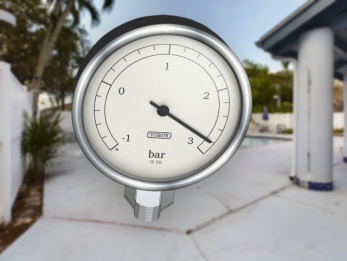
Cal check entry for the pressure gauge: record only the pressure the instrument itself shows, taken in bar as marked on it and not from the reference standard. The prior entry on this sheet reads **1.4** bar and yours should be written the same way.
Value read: **2.8** bar
